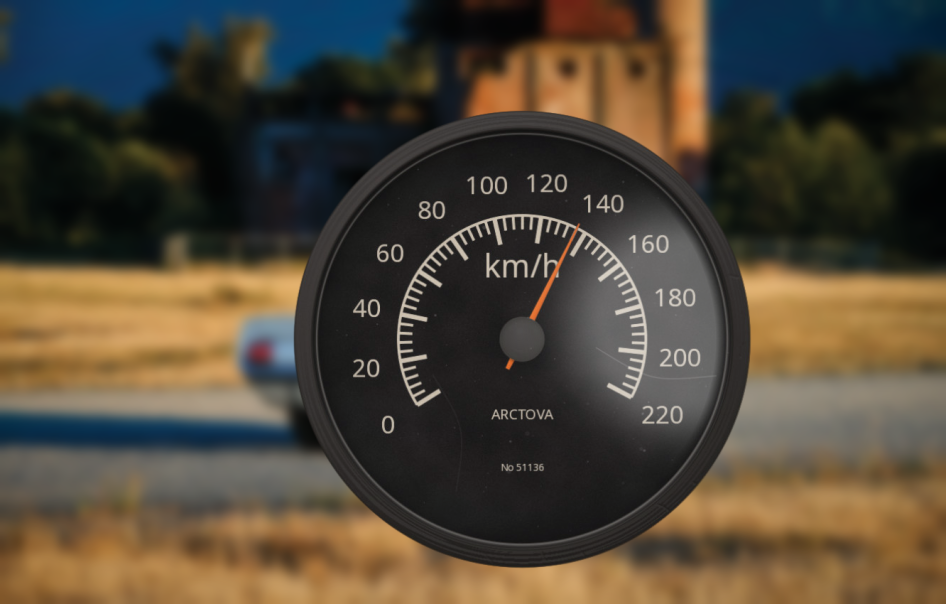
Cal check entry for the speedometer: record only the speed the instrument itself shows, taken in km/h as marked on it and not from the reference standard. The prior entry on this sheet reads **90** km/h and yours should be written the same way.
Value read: **136** km/h
